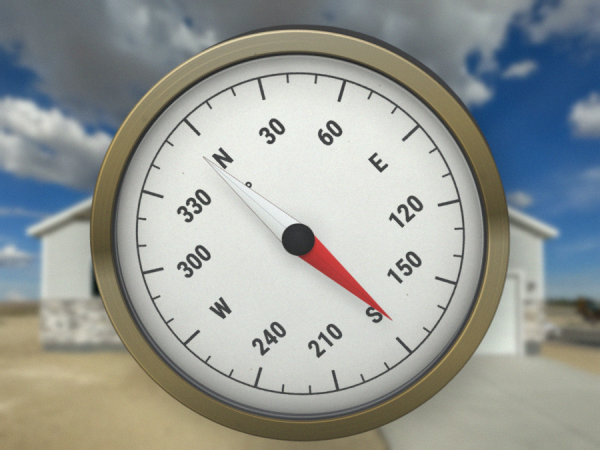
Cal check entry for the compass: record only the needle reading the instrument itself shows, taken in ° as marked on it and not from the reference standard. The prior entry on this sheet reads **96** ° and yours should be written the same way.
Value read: **175** °
